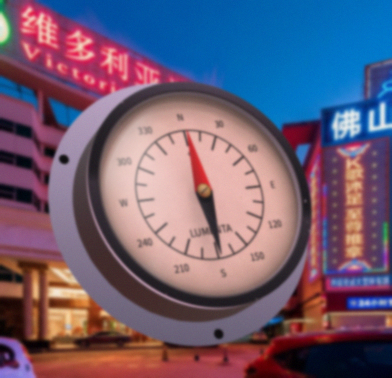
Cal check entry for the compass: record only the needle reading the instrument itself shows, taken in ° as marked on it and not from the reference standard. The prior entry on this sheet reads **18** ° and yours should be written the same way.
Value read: **0** °
